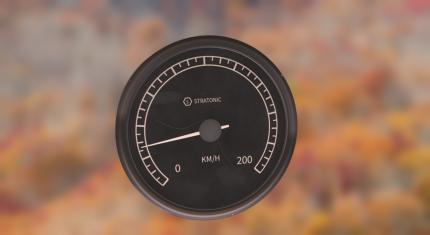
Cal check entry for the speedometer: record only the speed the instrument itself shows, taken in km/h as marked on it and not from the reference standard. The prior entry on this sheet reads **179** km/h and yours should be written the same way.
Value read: **27.5** km/h
